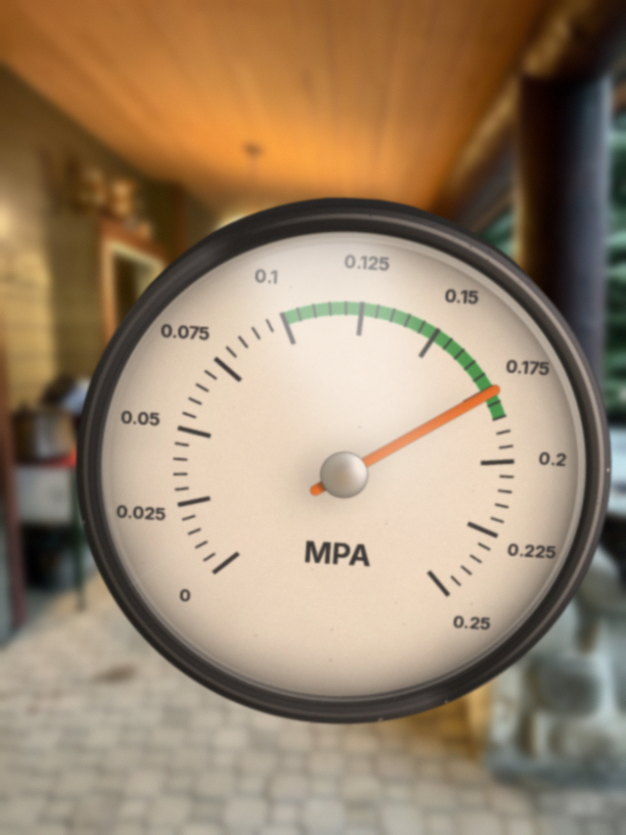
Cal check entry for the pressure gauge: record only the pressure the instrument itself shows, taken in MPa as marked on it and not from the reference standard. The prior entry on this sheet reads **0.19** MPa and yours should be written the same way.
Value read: **0.175** MPa
